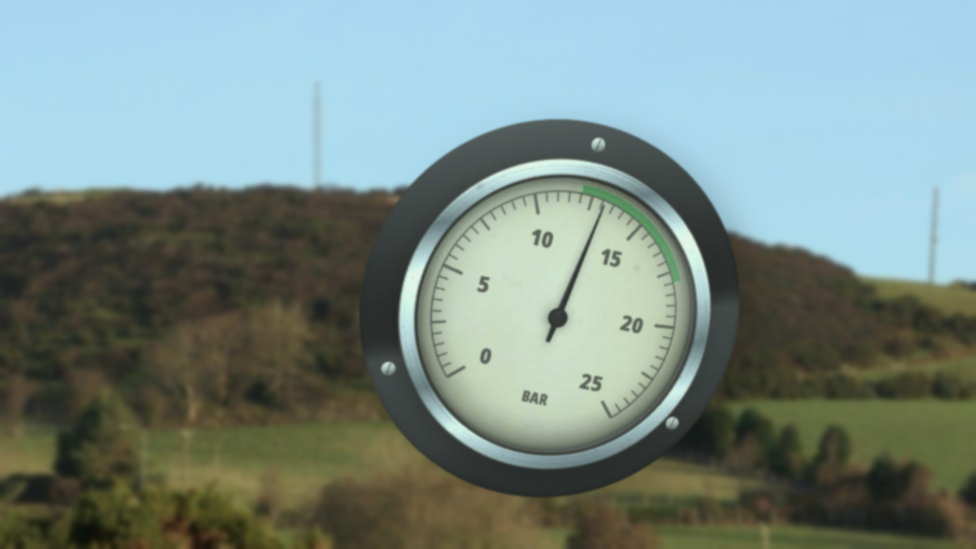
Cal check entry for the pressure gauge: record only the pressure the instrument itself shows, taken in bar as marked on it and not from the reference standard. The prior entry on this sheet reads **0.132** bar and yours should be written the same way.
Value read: **13** bar
